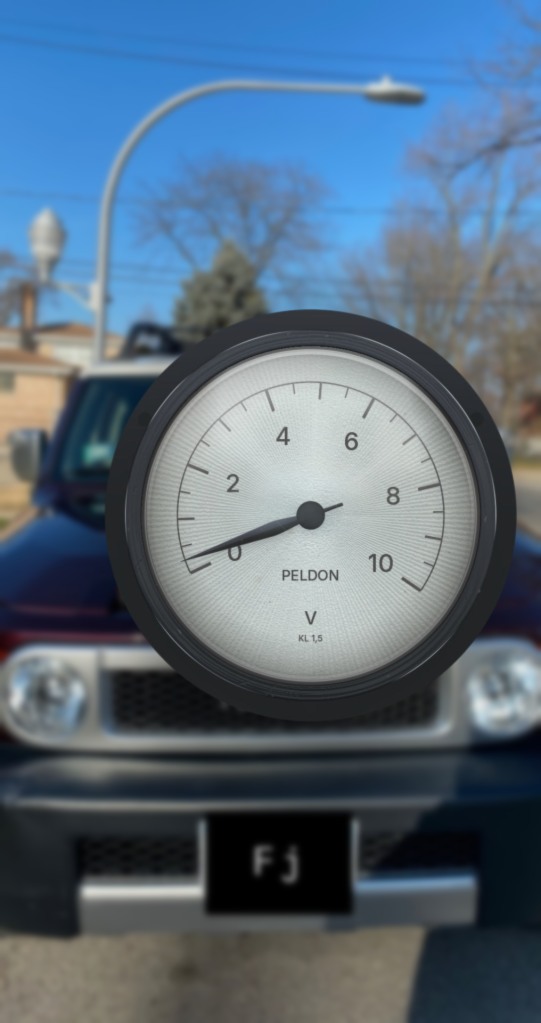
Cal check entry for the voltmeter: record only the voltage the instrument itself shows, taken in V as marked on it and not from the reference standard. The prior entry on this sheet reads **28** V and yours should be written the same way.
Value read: **0.25** V
